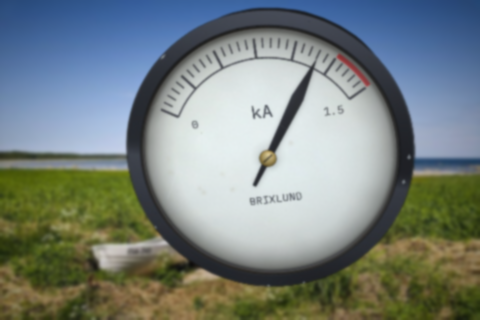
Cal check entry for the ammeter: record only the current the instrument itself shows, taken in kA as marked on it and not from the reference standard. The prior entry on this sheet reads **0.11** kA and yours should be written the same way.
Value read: **1.15** kA
